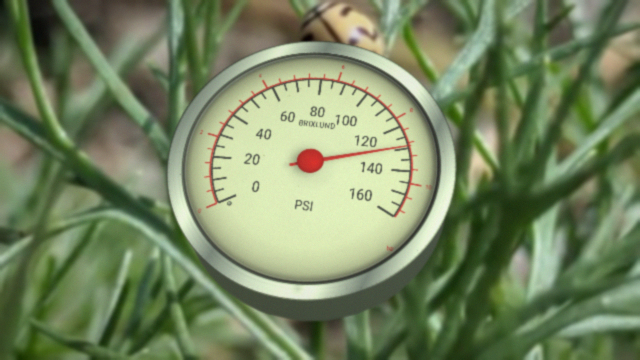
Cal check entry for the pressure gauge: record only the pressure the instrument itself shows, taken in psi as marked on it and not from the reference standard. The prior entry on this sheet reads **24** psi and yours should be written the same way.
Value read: **130** psi
